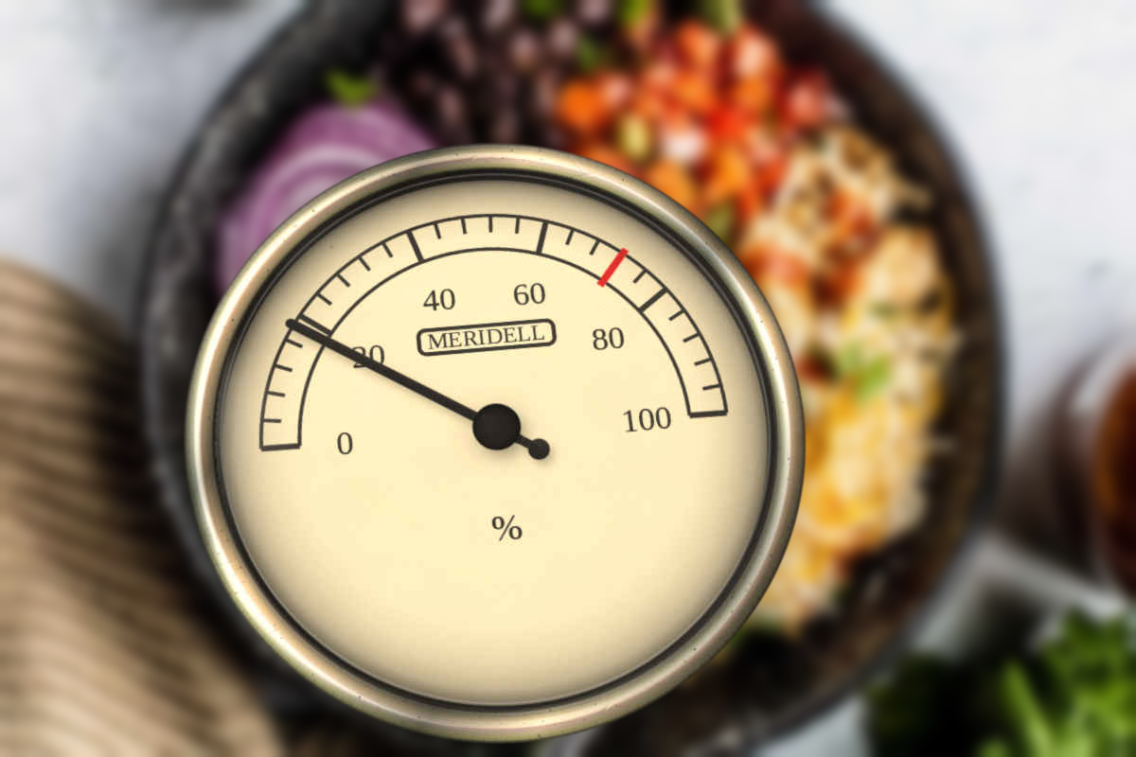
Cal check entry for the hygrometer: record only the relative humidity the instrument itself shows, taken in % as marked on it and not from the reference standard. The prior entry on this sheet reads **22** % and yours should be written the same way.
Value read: **18** %
